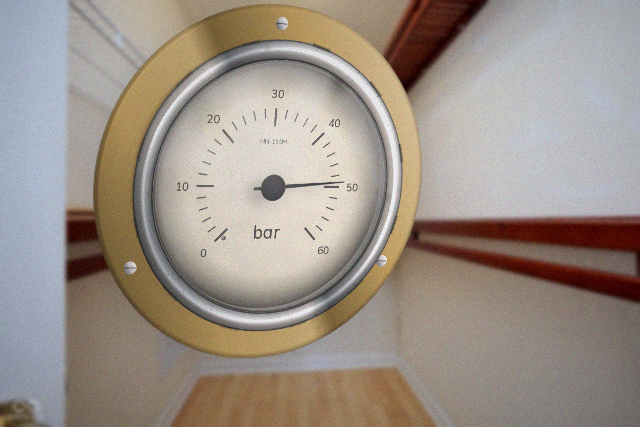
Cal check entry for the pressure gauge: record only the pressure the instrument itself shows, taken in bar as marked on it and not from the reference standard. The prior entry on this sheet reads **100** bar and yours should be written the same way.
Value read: **49** bar
